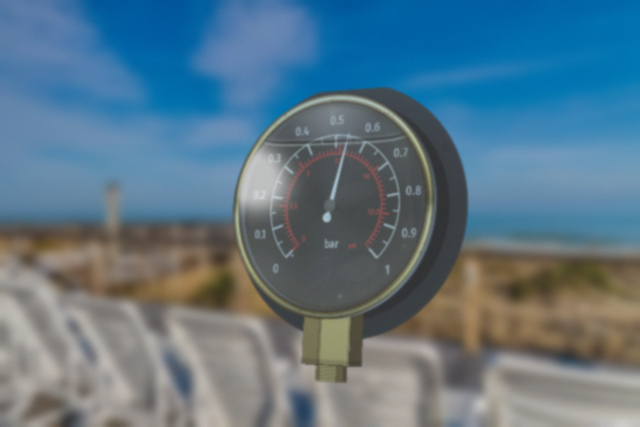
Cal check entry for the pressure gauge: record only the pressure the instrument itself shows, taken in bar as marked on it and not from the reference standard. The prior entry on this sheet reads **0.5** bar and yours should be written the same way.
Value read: **0.55** bar
